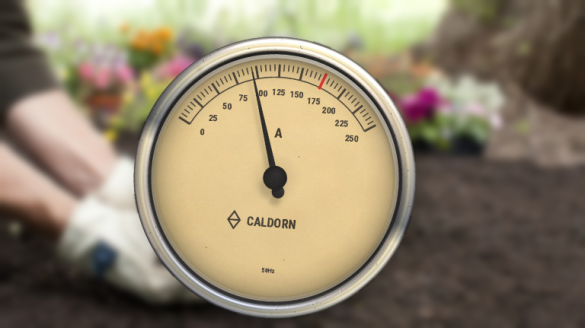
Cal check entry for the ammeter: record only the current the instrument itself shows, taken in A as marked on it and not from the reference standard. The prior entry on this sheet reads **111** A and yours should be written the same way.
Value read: **95** A
